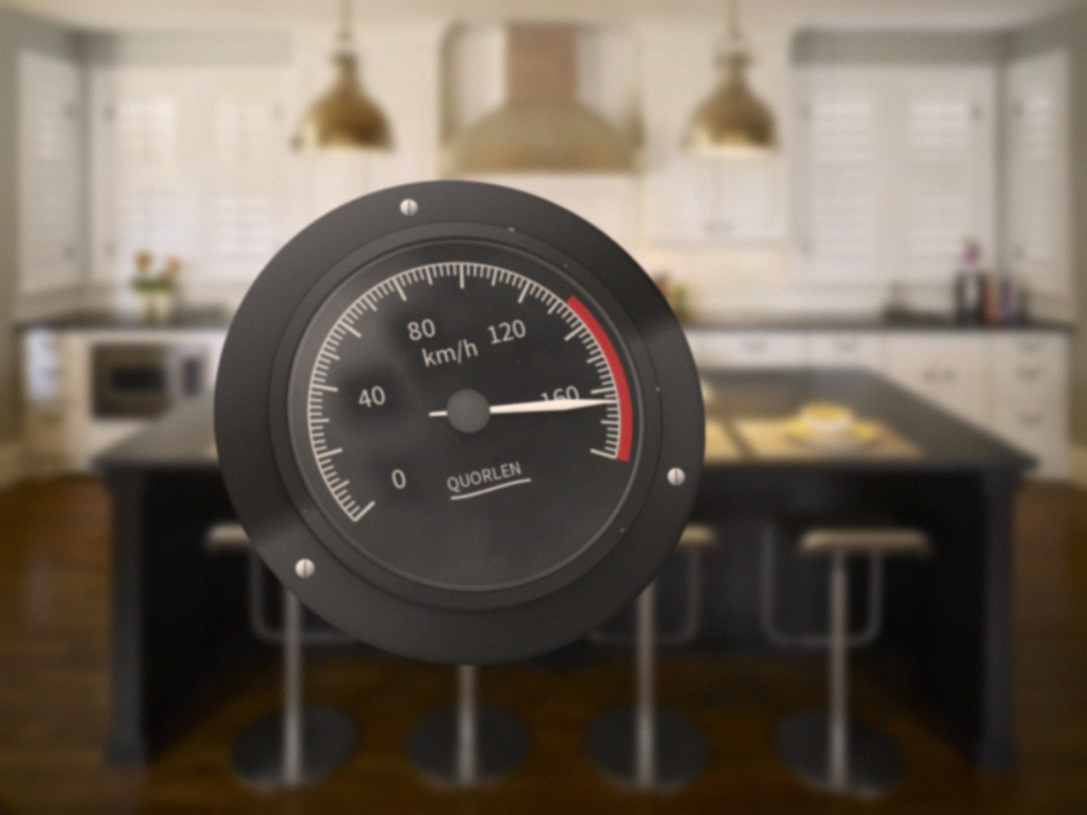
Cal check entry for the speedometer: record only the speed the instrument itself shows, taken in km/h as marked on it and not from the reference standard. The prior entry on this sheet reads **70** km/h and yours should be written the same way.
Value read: **164** km/h
